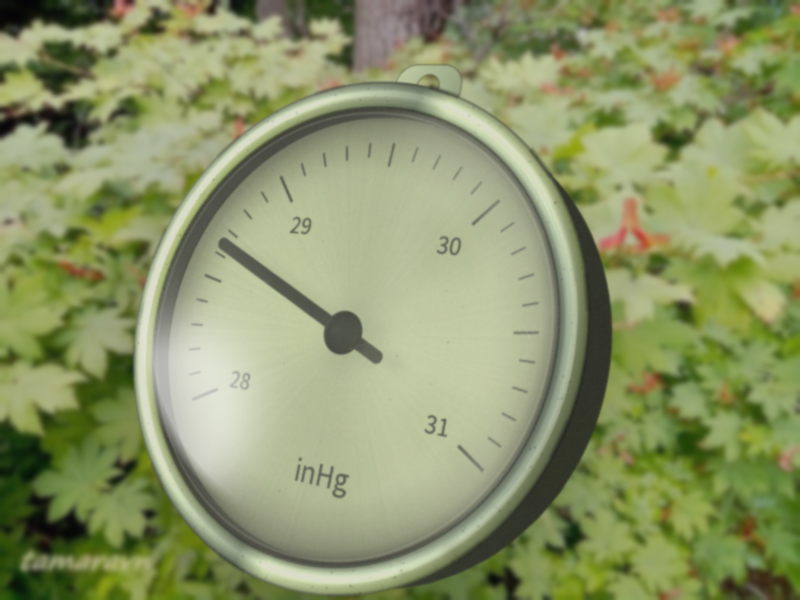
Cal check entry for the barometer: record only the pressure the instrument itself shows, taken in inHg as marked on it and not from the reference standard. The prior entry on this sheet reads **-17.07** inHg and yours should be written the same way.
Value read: **28.65** inHg
